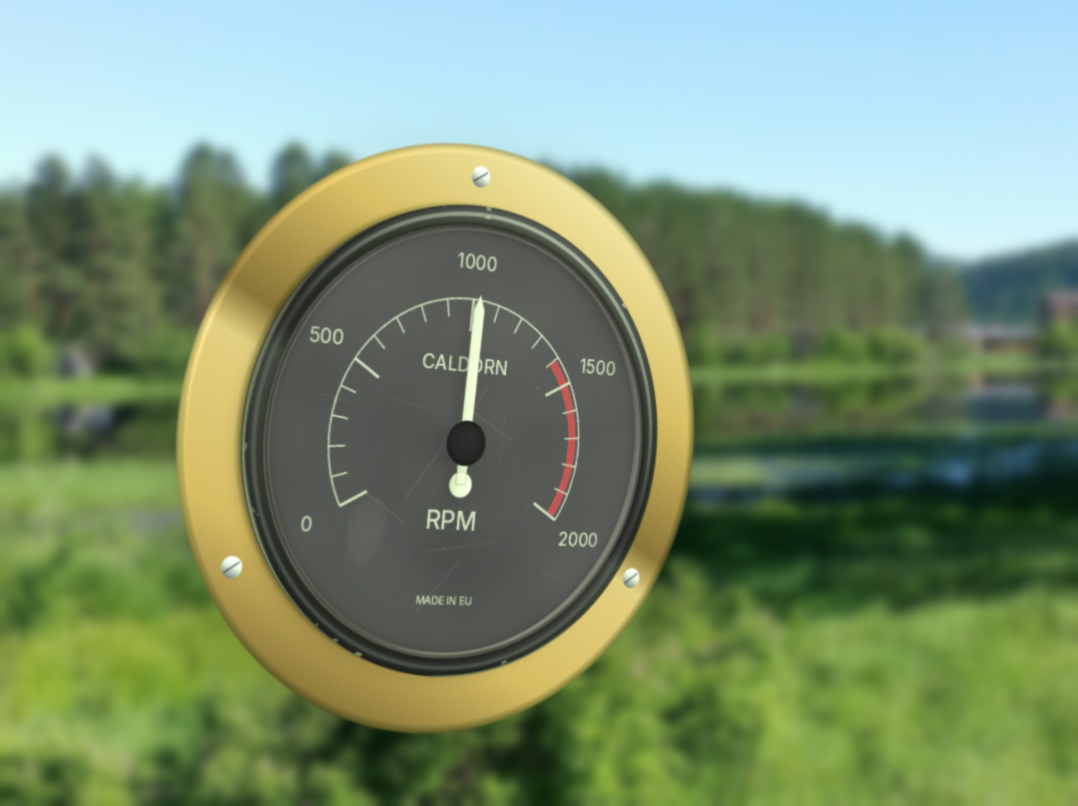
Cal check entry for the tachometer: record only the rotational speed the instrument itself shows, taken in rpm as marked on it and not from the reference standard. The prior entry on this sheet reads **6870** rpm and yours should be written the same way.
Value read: **1000** rpm
